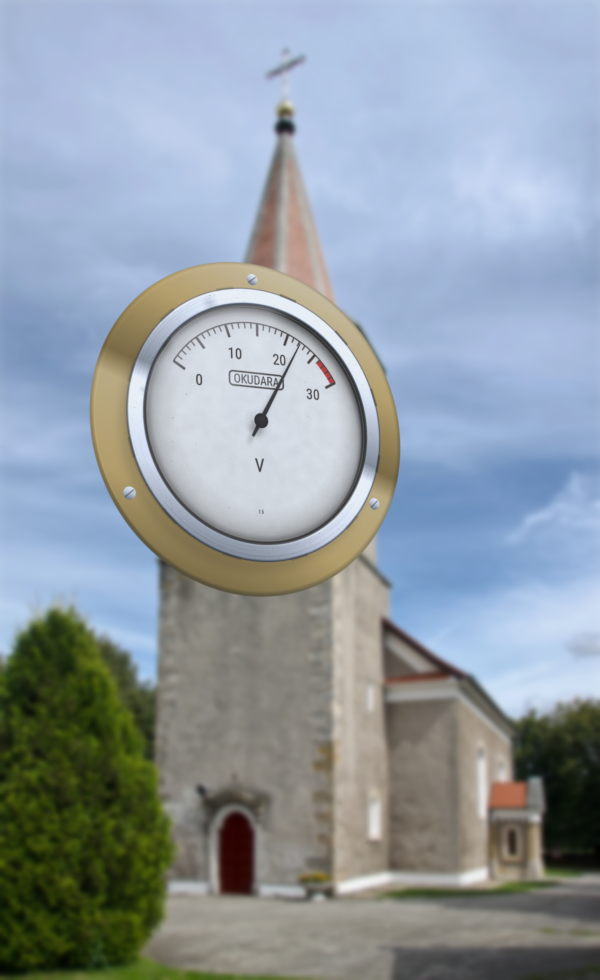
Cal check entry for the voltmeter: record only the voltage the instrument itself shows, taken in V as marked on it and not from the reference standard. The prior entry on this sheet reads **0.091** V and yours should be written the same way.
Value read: **22** V
